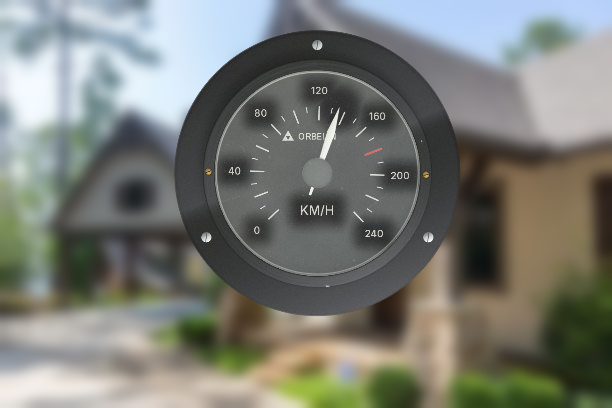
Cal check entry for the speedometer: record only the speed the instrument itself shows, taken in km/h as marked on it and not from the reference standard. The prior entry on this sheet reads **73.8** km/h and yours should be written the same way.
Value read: **135** km/h
